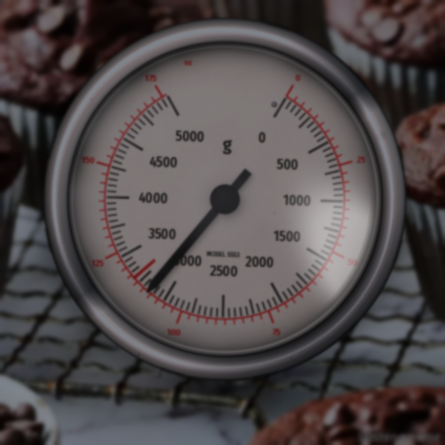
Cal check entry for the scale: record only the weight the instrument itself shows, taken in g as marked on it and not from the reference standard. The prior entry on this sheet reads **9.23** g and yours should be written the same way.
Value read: **3150** g
